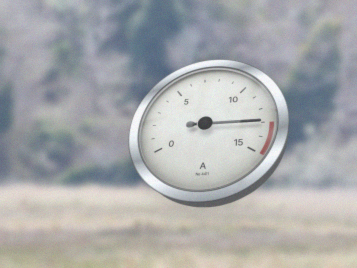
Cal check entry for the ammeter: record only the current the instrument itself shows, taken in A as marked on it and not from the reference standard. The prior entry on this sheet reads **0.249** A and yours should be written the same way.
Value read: **13** A
